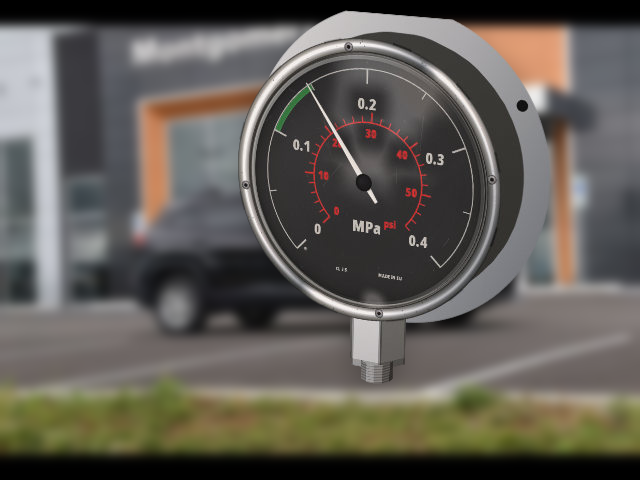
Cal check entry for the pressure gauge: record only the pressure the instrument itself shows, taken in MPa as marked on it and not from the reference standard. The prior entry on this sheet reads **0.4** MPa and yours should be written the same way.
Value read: **0.15** MPa
